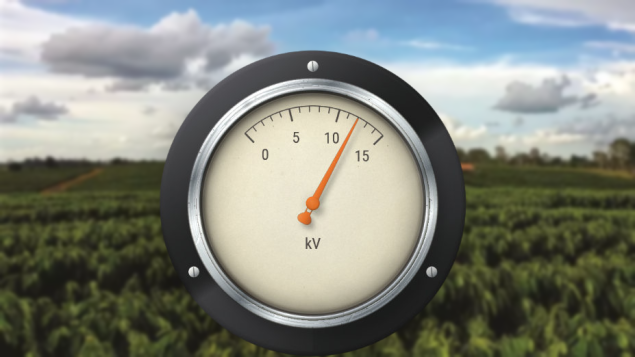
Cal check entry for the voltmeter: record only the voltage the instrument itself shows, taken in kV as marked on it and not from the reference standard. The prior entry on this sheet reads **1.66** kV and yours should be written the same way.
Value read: **12** kV
